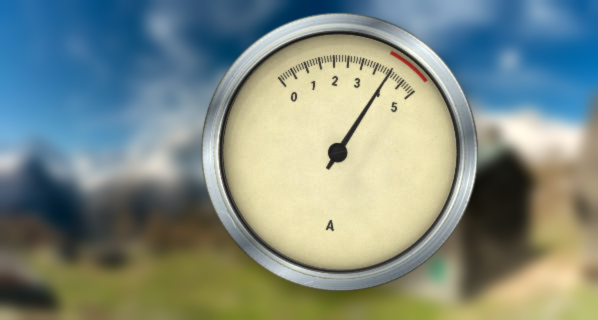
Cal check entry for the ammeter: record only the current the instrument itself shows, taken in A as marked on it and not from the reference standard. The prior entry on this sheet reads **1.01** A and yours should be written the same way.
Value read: **4** A
